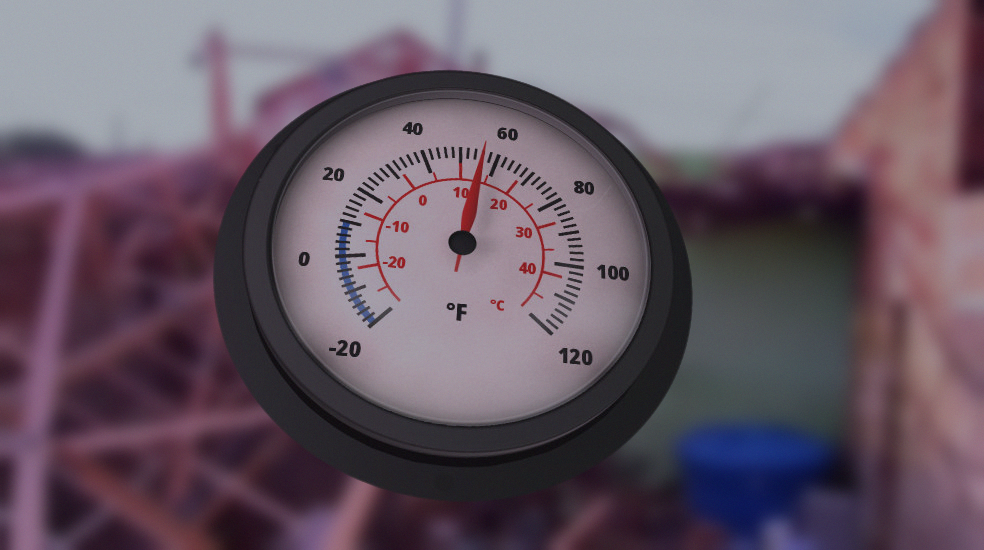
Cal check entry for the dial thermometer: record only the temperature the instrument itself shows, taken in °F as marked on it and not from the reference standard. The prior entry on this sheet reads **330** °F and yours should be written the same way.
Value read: **56** °F
